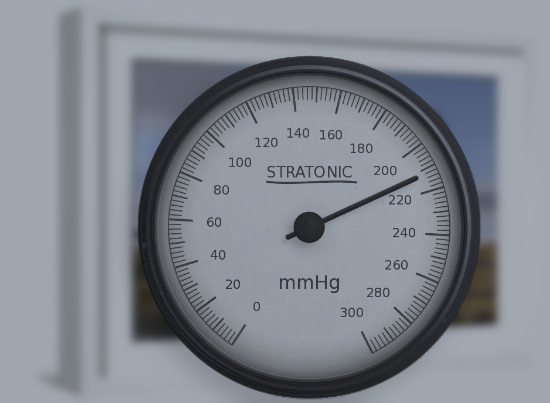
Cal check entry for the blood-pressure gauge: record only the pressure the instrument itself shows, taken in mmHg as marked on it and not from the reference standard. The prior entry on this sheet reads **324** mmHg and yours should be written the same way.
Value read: **212** mmHg
